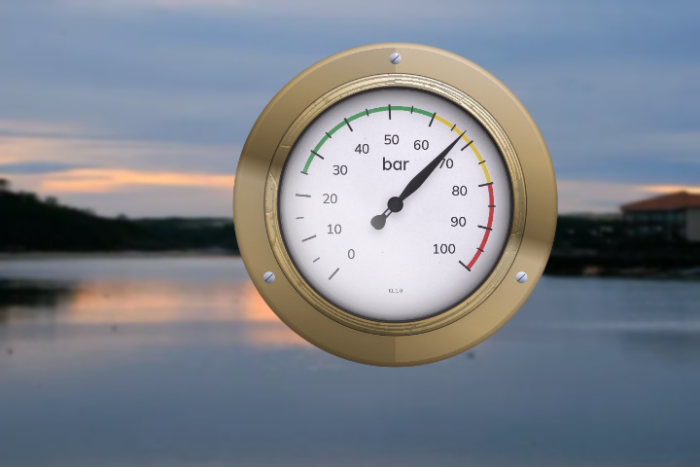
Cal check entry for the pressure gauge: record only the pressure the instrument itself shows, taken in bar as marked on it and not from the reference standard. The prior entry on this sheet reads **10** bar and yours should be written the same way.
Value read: **67.5** bar
